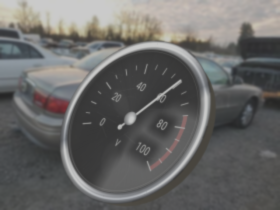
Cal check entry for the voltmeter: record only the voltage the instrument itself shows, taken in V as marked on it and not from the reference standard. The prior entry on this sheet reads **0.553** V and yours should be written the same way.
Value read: **60** V
